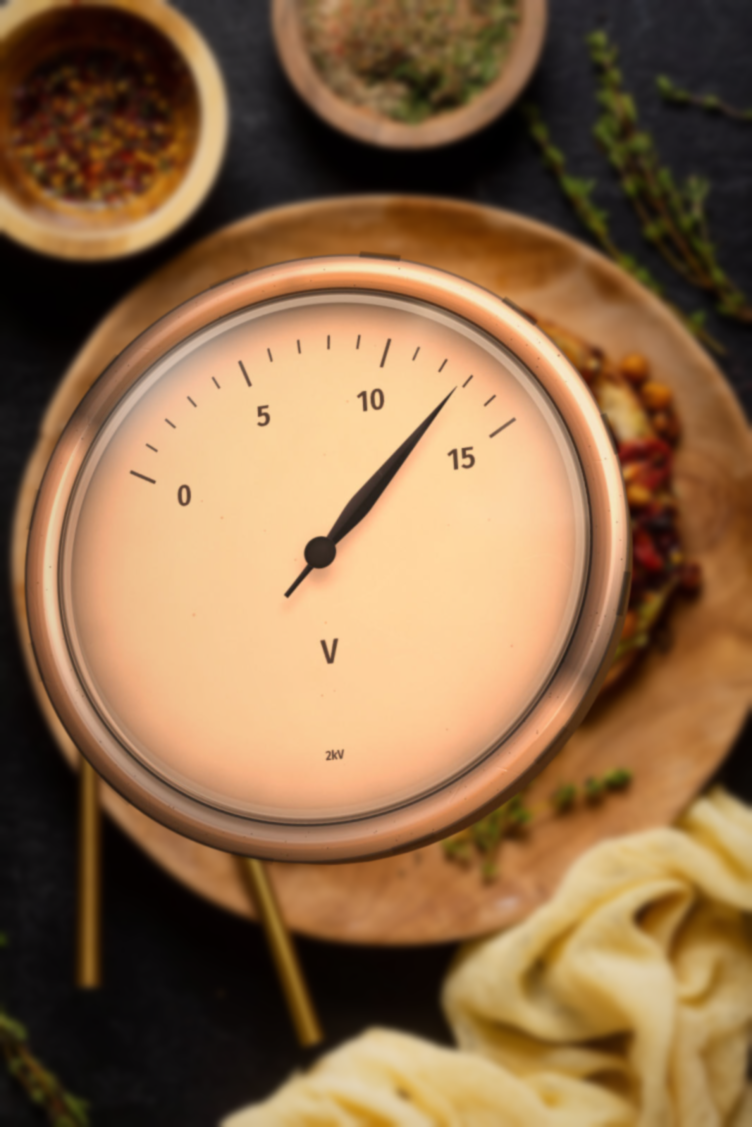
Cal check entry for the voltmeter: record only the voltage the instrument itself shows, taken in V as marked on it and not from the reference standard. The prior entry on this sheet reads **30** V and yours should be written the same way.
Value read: **13** V
